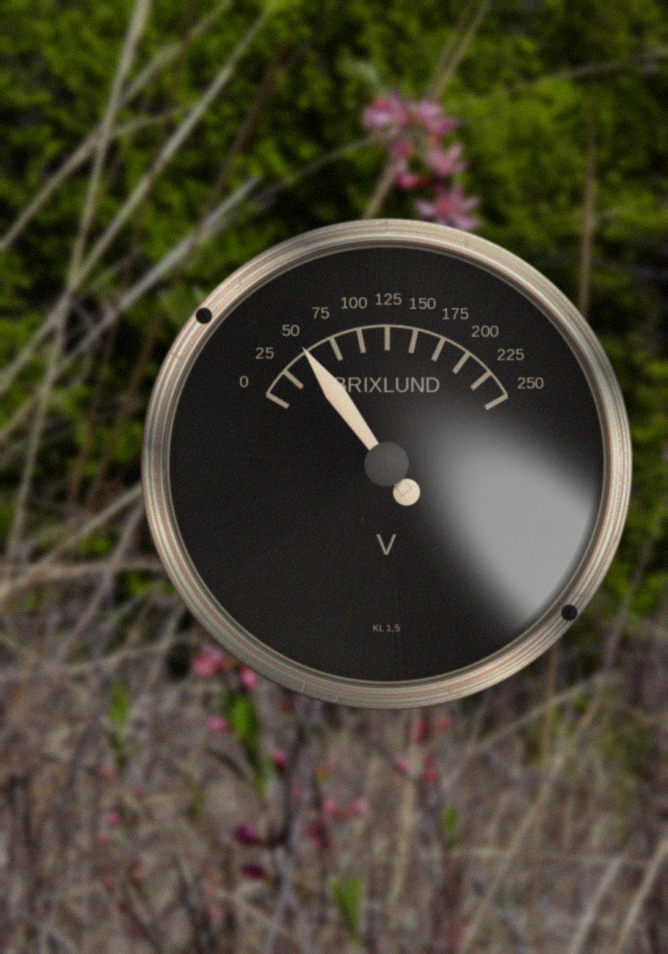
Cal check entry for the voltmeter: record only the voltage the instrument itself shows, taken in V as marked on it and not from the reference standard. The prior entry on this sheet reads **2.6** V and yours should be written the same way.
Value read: **50** V
